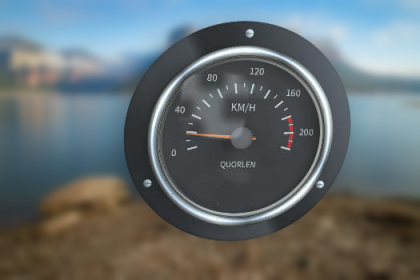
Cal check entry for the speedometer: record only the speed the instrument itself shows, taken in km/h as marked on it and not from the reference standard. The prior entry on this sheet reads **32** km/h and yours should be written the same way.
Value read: **20** km/h
